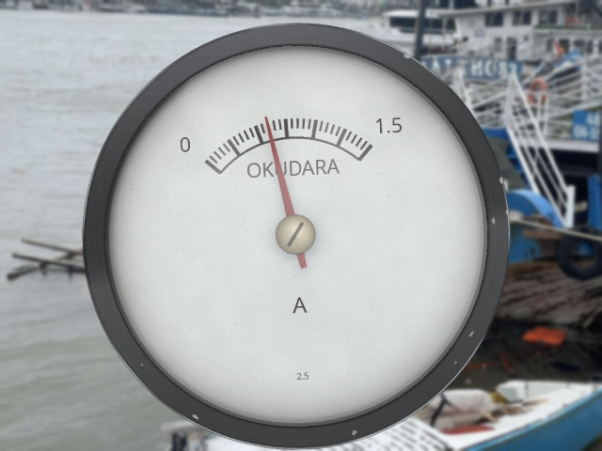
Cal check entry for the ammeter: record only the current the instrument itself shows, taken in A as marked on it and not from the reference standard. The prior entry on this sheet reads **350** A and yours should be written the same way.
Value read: **0.6** A
